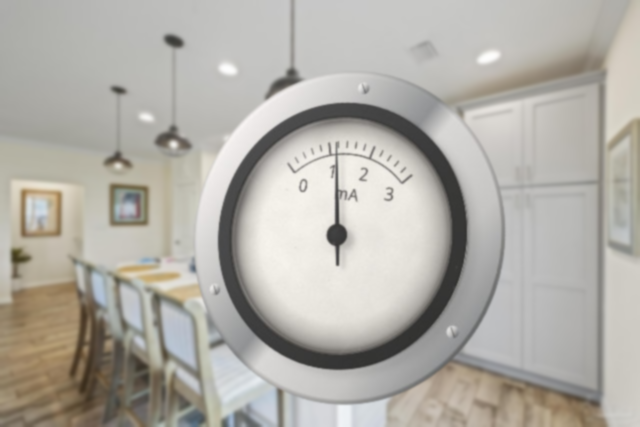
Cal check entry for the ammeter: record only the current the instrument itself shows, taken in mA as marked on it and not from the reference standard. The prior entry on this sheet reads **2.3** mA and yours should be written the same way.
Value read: **1.2** mA
